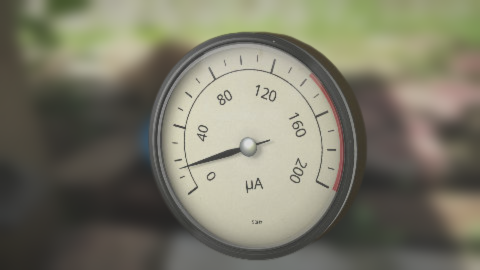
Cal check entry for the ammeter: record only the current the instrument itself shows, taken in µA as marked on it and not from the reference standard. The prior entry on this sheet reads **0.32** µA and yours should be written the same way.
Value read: **15** µA
